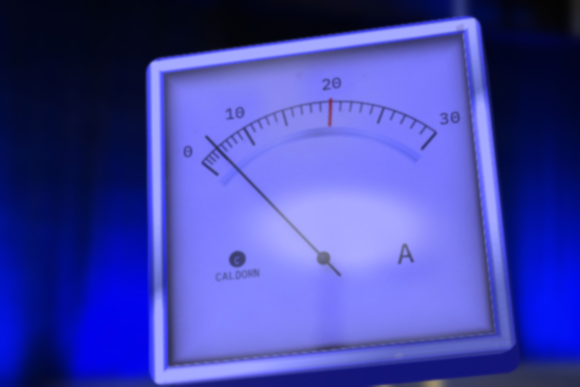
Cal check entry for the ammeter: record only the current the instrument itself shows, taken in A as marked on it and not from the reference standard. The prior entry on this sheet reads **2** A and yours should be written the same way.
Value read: **5** A
